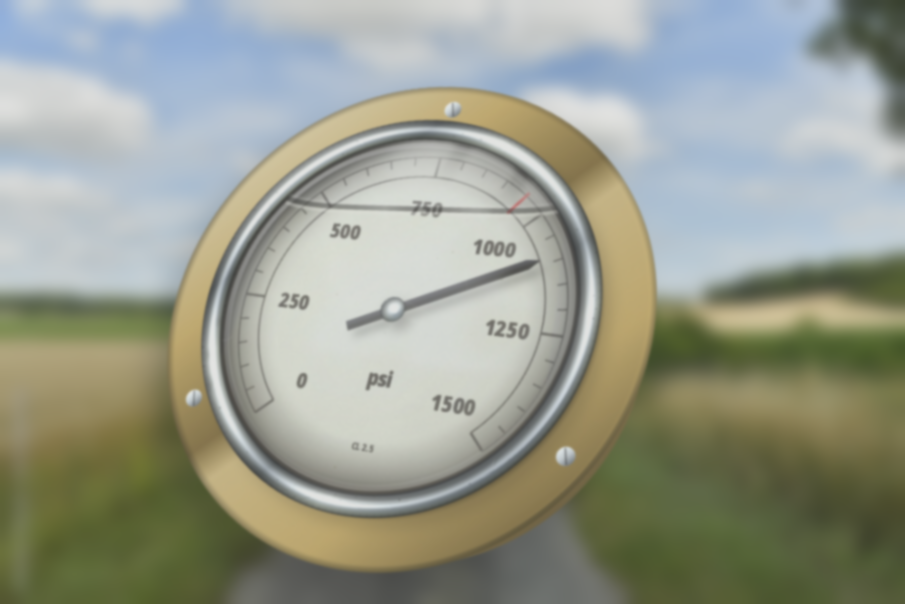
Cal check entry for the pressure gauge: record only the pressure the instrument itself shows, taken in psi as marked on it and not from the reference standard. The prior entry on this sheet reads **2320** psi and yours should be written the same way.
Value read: **1100** psi
